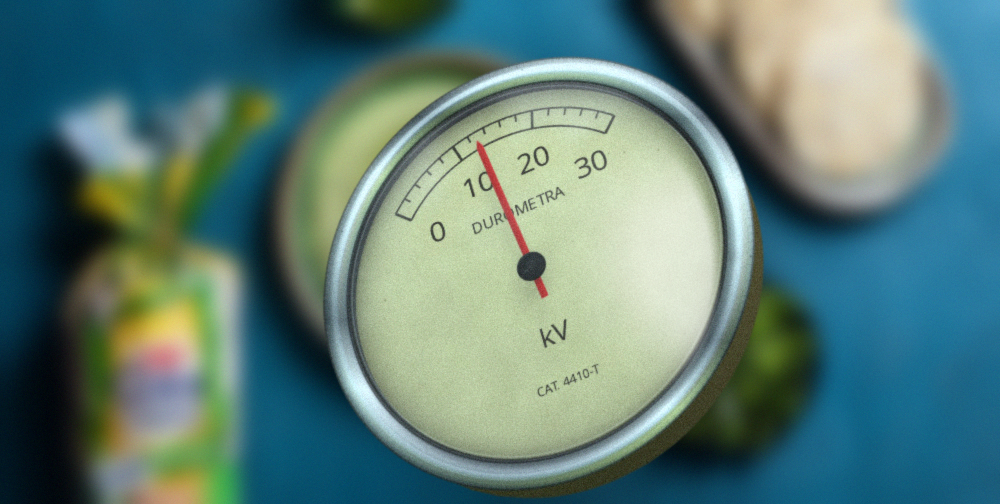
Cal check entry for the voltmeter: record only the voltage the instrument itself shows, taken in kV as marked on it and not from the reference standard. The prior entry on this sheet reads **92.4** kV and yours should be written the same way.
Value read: **13** kV
